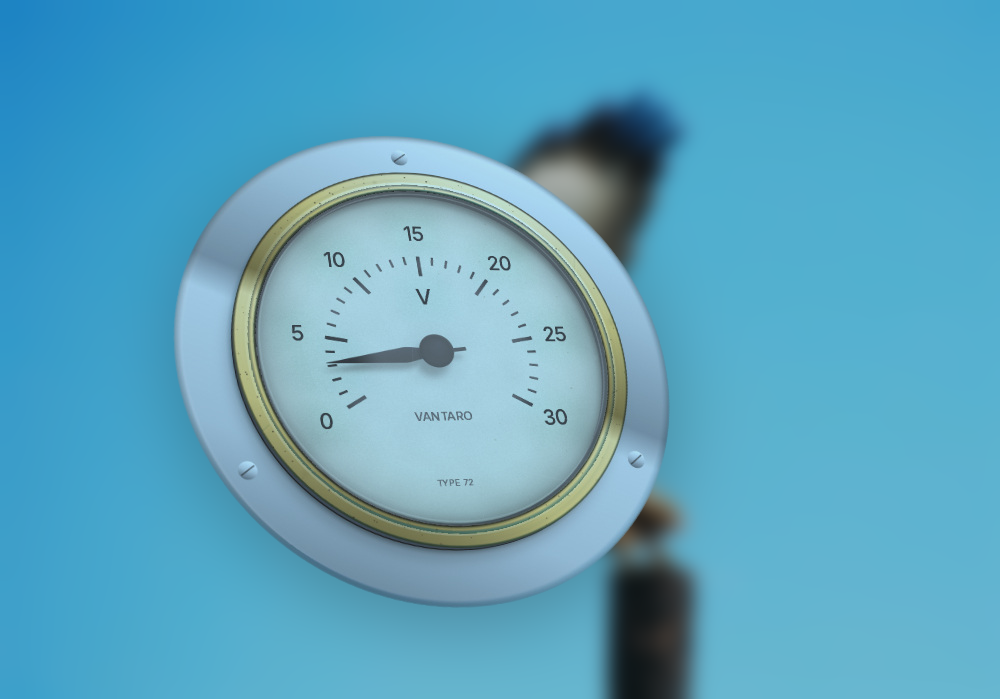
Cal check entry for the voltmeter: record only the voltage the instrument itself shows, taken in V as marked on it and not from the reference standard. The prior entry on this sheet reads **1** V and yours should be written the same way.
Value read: **3** V
